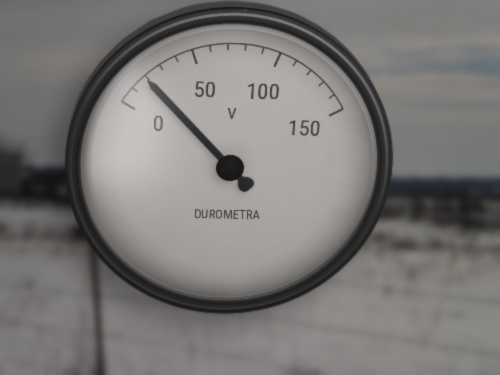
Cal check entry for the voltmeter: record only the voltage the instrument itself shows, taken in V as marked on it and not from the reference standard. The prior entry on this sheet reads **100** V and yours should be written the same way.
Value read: **20** V
